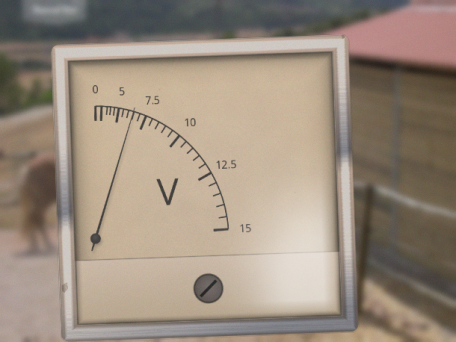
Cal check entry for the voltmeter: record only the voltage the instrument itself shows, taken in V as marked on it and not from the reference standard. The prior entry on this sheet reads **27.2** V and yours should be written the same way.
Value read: **6.5** V
